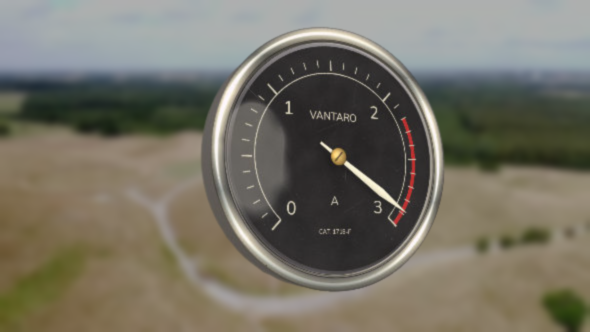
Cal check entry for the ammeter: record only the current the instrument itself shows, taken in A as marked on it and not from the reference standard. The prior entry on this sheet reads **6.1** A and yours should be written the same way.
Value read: **2.9** A
